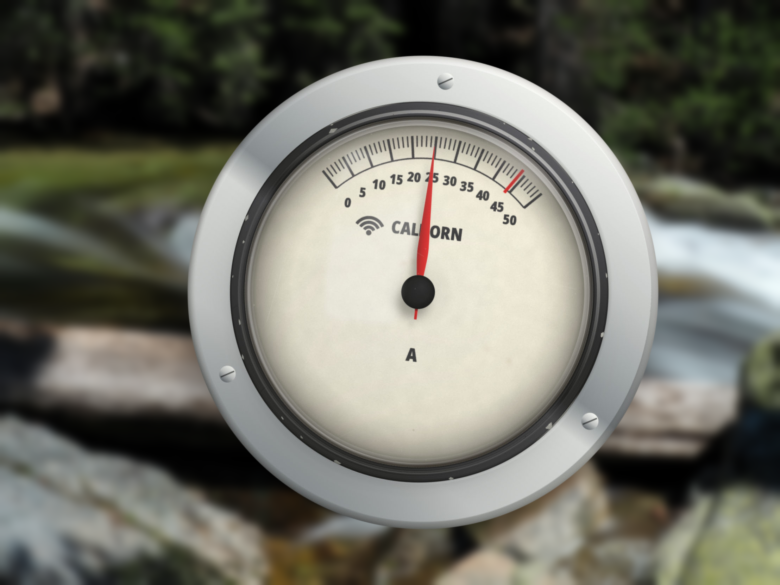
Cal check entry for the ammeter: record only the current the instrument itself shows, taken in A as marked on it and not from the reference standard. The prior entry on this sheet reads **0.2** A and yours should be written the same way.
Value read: **25** A
